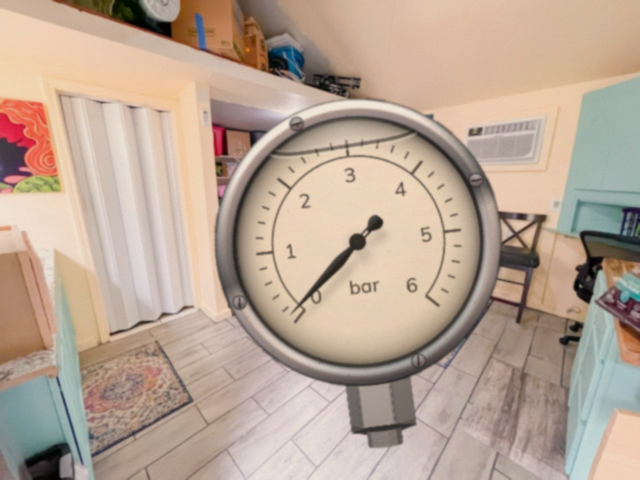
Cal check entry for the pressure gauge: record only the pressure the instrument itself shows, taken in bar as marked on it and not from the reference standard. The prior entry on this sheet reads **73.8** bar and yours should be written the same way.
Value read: **0.1** bar
